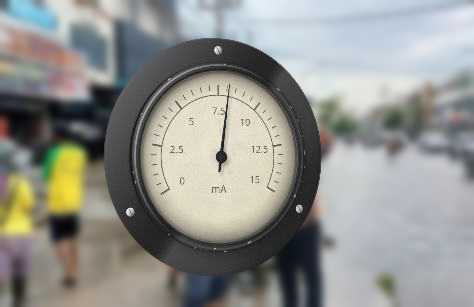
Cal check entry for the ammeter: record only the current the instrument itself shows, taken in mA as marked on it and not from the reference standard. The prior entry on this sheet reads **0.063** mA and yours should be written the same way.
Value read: **8** mA
